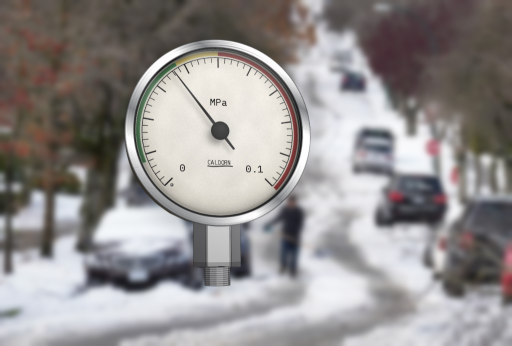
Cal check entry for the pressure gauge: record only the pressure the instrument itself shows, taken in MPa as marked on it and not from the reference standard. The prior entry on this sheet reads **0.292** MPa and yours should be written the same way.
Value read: **0.036** MPa
